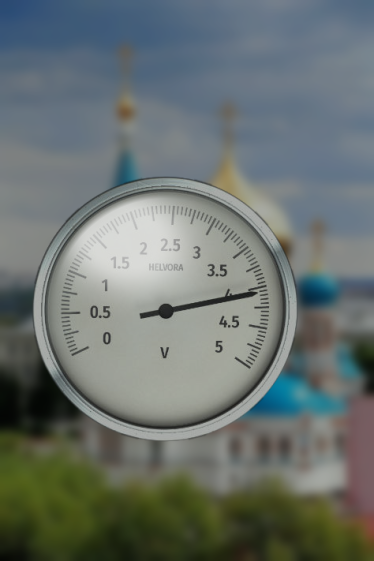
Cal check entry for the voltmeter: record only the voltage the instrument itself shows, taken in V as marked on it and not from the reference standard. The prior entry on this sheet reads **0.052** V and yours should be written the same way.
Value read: **4.05** V
